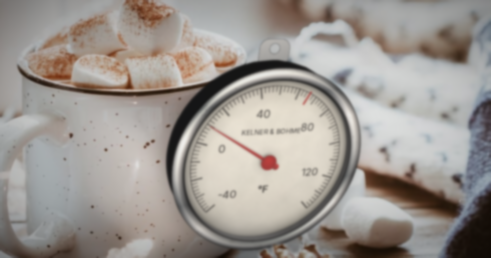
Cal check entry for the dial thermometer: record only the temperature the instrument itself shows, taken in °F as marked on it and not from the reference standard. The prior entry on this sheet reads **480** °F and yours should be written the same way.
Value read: **10** °F
